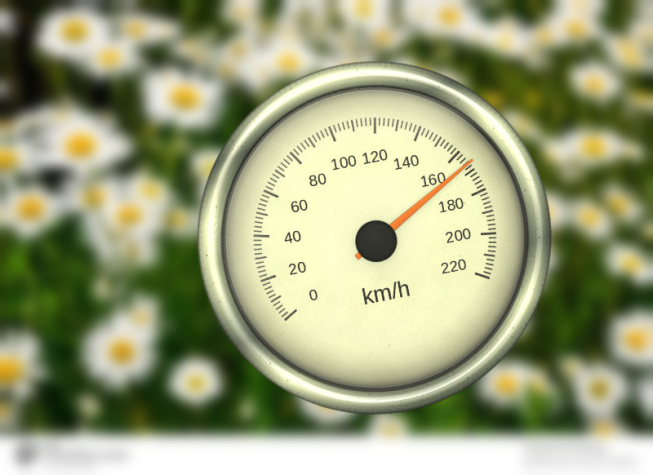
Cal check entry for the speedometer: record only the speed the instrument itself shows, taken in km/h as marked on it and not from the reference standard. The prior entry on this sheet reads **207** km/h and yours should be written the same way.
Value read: **166** km/h
